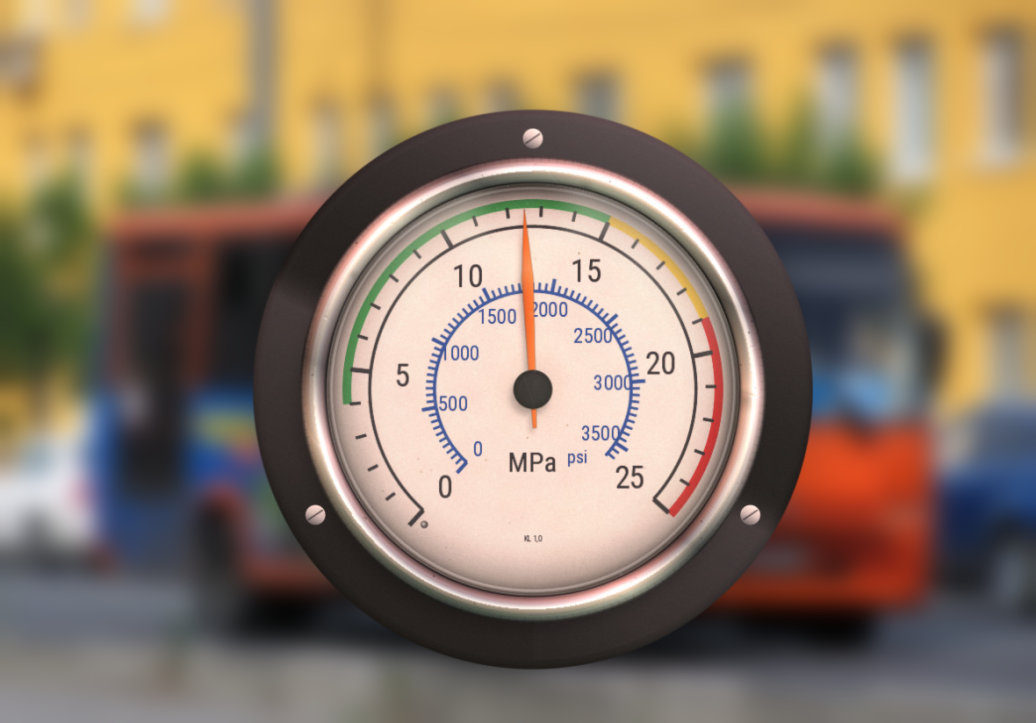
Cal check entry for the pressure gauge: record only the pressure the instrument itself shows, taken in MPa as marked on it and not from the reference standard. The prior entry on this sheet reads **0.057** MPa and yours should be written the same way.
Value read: **12.5** MPa
